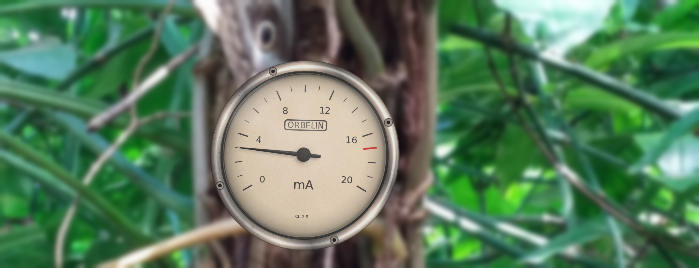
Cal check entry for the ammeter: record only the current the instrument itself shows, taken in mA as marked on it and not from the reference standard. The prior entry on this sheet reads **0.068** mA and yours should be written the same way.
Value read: **3** mA
